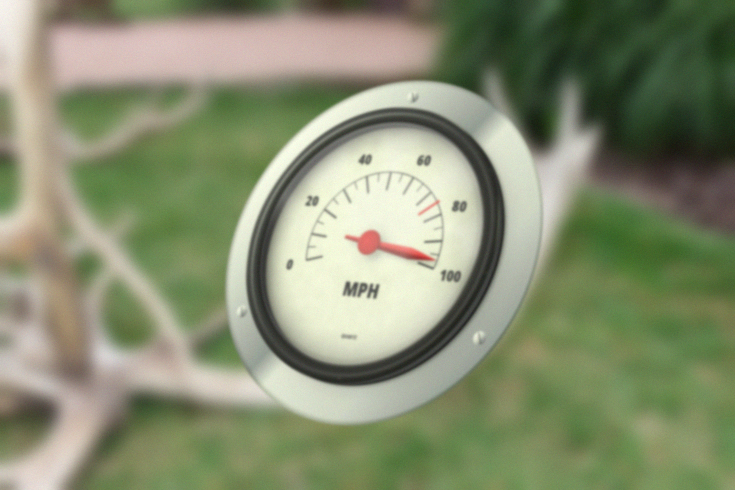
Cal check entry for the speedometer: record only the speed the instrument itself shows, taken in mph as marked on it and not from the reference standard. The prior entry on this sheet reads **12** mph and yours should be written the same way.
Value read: **97.5** mph
